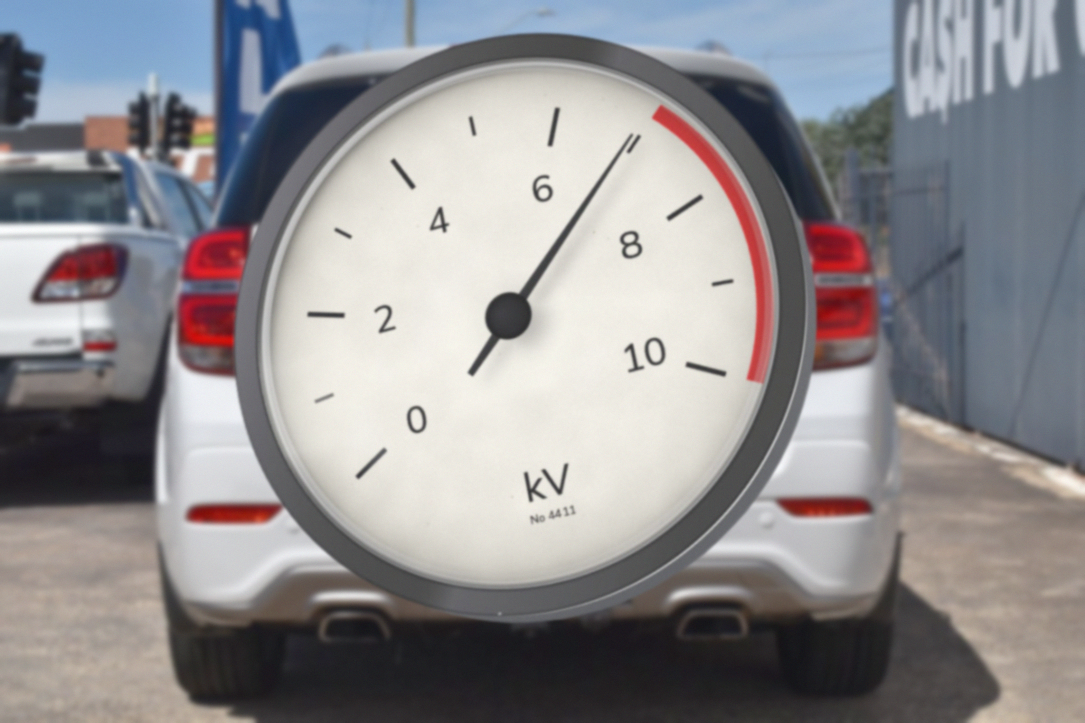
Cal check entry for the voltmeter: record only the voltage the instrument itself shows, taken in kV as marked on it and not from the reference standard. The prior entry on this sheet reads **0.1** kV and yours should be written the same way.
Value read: **7** kV
